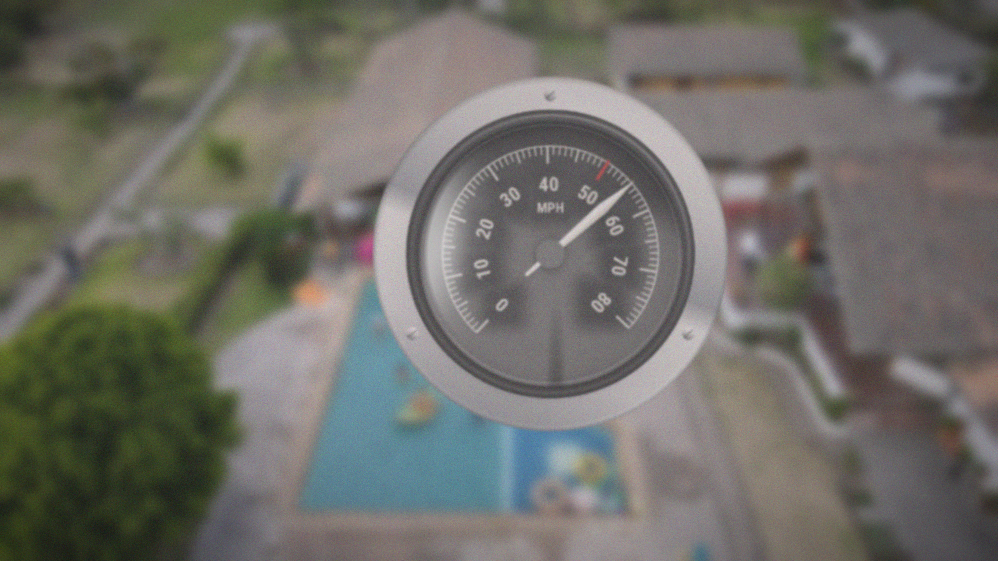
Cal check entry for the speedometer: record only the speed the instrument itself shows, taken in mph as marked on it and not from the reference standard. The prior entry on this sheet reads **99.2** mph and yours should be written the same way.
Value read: **55** mph
